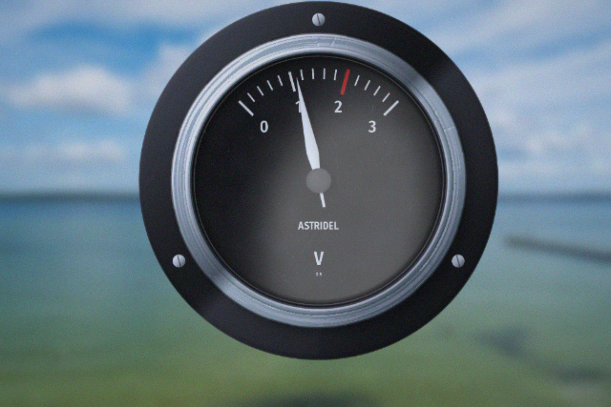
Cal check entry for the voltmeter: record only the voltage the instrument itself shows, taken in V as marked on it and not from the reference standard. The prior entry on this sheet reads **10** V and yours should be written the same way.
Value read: **1.1** V
